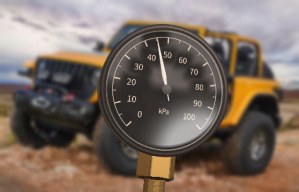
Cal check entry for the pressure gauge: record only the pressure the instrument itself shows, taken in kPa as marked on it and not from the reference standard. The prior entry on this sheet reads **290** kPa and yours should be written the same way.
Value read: **45** kPa
